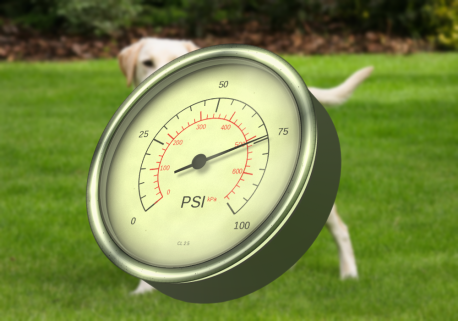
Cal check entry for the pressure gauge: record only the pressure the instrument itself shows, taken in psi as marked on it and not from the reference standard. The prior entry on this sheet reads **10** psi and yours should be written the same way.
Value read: **75** psi
